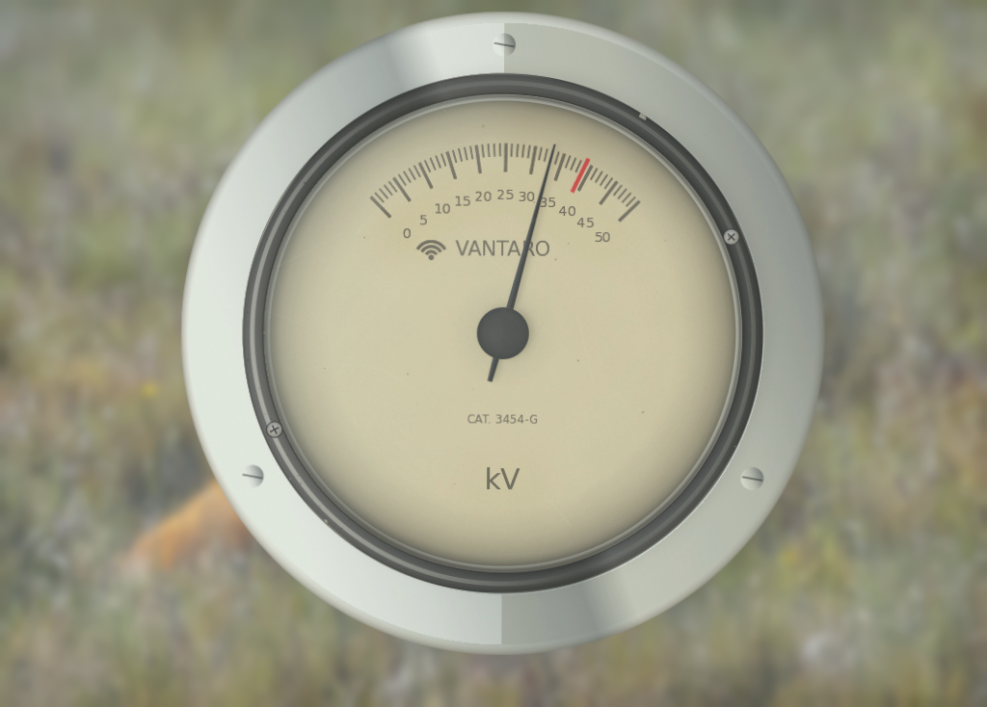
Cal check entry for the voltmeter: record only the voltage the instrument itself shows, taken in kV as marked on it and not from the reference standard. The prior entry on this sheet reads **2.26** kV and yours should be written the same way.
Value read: **33** kV
